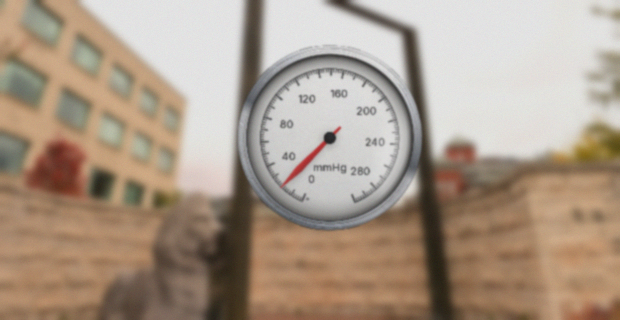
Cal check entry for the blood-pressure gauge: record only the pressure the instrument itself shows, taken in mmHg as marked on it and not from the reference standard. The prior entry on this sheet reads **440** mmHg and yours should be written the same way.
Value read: **20** mmHg
